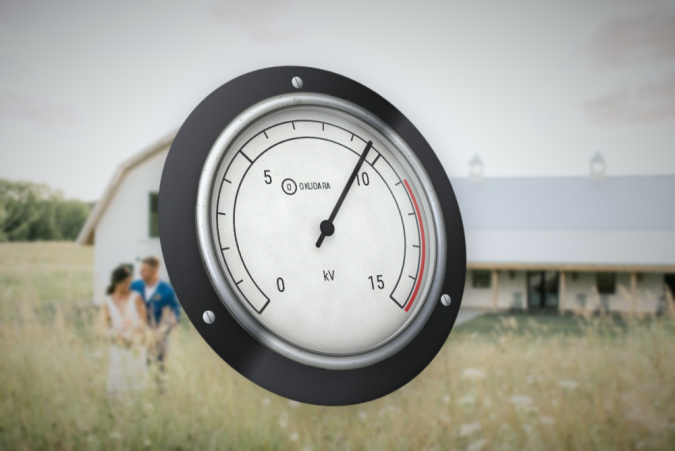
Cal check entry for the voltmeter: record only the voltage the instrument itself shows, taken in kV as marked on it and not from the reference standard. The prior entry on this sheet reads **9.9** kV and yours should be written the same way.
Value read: **9.5** kV
